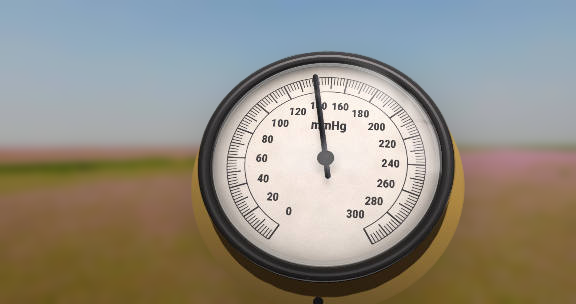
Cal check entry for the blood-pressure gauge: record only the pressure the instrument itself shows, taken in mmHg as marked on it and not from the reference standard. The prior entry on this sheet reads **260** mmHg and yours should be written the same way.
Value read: **140** mmHg
